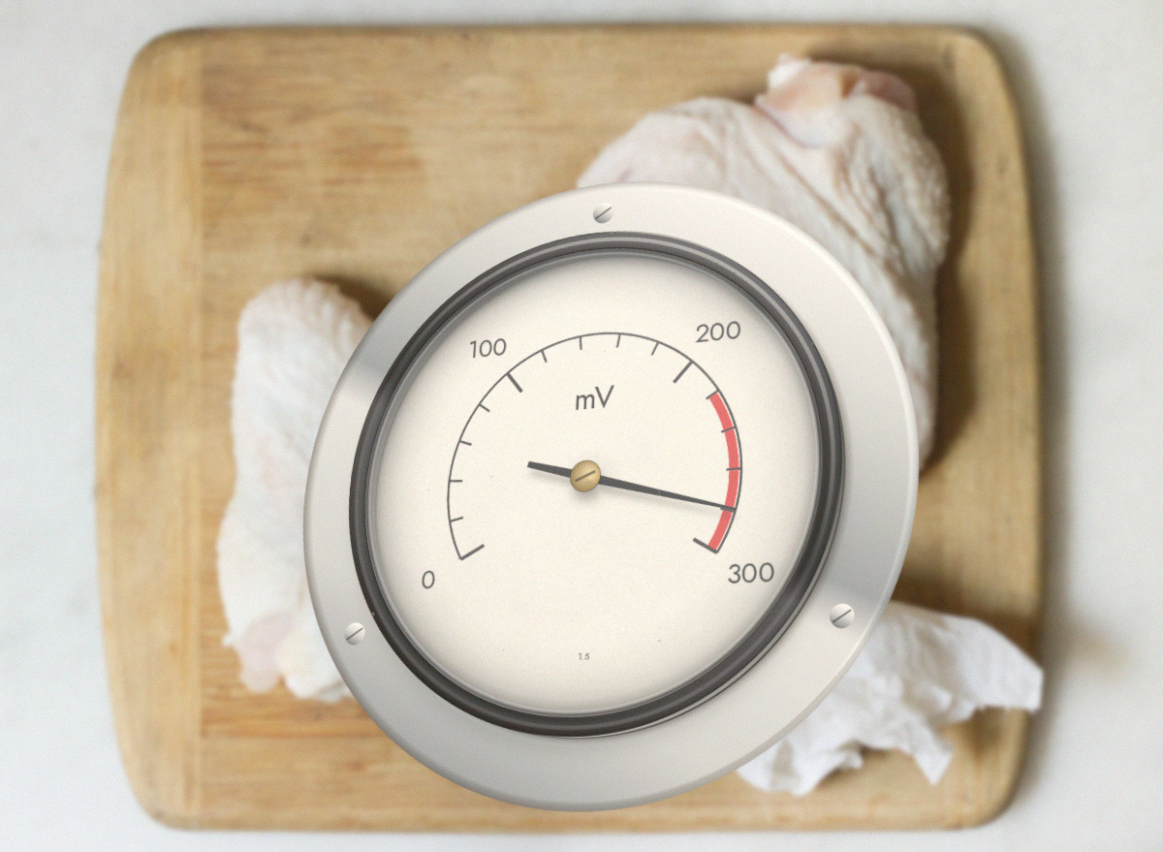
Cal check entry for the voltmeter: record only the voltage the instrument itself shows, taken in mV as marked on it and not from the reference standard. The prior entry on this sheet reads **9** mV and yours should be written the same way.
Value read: **280** mV
